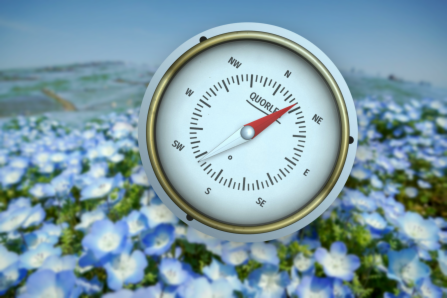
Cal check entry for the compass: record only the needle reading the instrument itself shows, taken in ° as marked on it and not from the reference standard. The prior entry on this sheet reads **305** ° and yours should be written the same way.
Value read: **25** °
